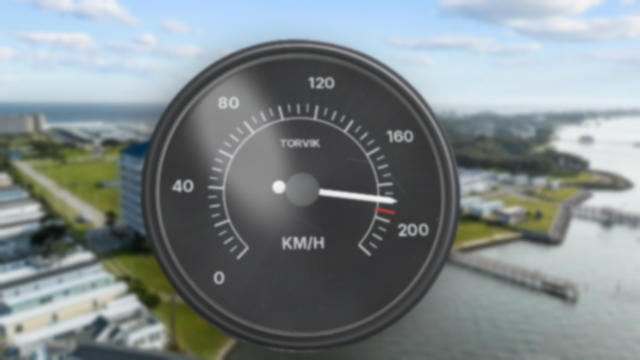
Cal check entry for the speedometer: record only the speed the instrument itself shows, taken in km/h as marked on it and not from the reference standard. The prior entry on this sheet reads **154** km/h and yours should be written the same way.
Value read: **190** km/h
